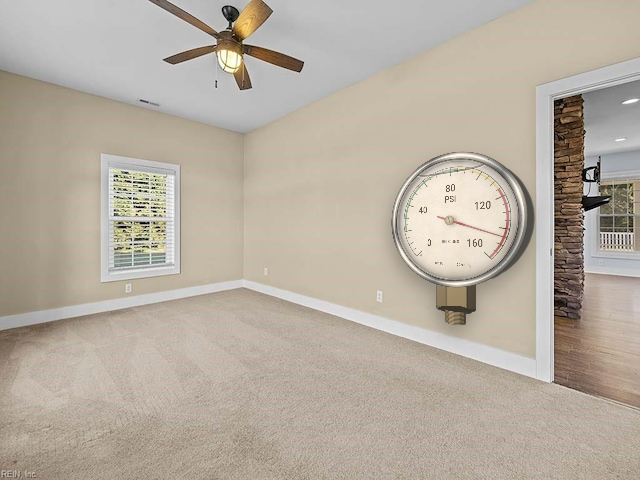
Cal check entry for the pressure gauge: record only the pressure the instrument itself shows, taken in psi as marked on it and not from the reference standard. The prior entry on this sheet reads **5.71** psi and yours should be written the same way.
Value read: **145** psi
